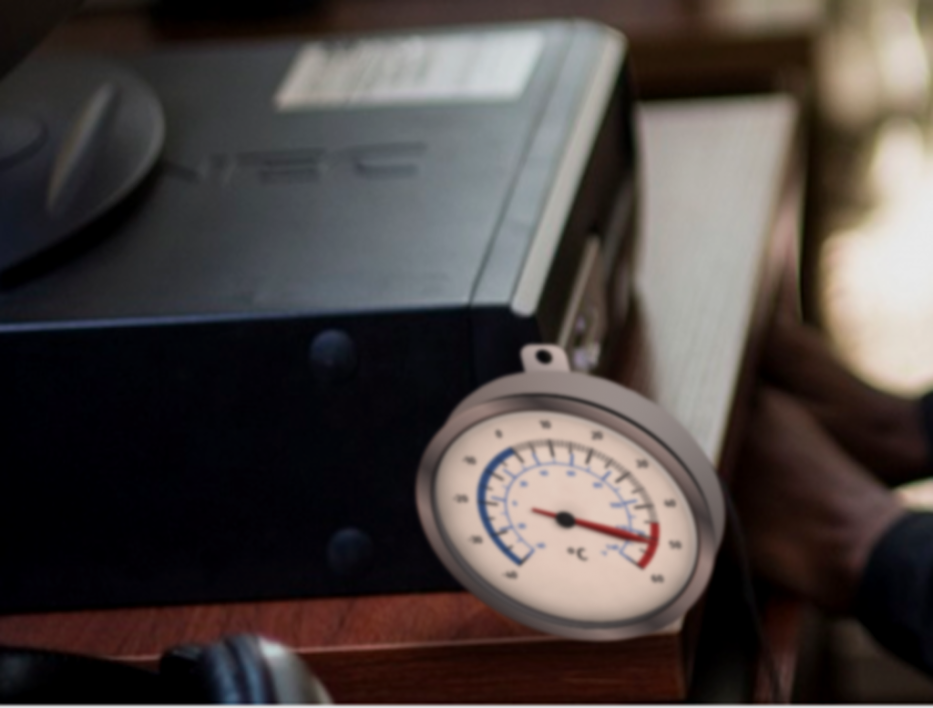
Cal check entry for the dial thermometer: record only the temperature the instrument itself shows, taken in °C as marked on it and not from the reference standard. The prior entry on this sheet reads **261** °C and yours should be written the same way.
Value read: **50** °C
